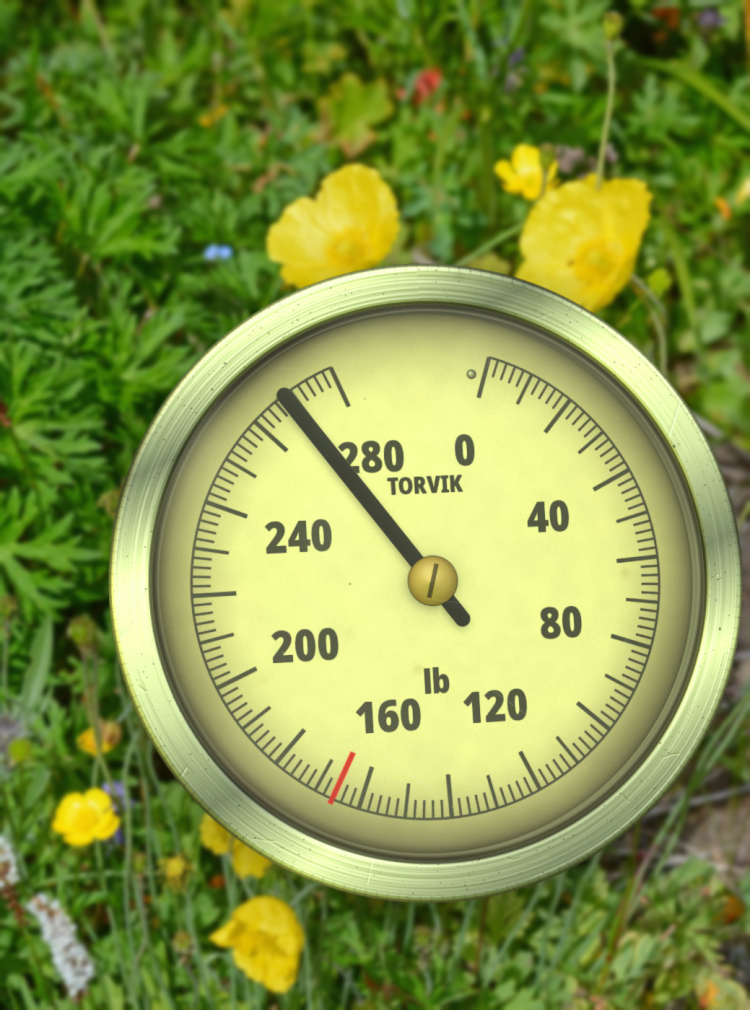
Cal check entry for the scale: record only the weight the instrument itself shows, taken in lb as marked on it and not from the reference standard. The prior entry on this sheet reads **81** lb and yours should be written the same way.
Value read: **268** lb
